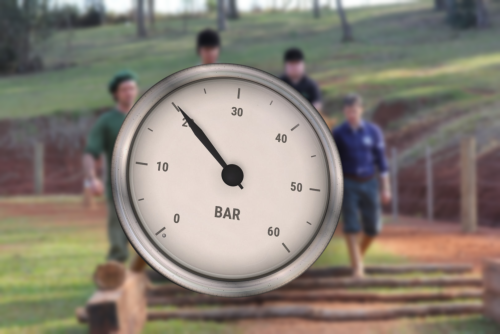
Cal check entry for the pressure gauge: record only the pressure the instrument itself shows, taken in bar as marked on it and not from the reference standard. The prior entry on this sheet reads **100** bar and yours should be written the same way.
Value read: **20** bar
